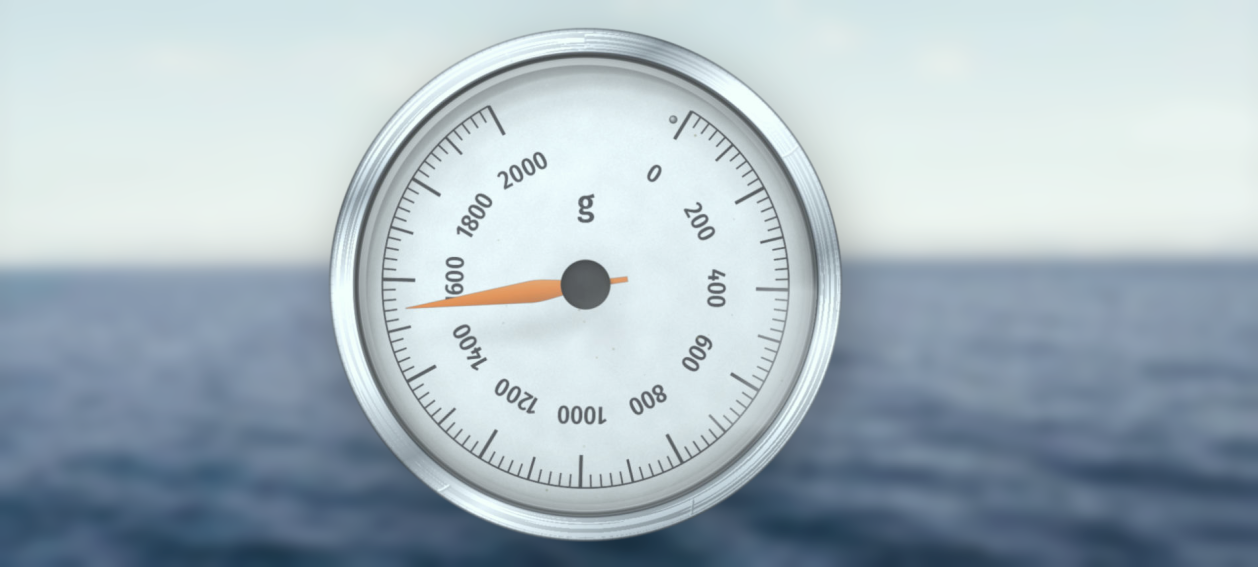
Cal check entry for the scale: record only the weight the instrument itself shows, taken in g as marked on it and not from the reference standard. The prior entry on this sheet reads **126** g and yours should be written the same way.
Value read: **1540** g
